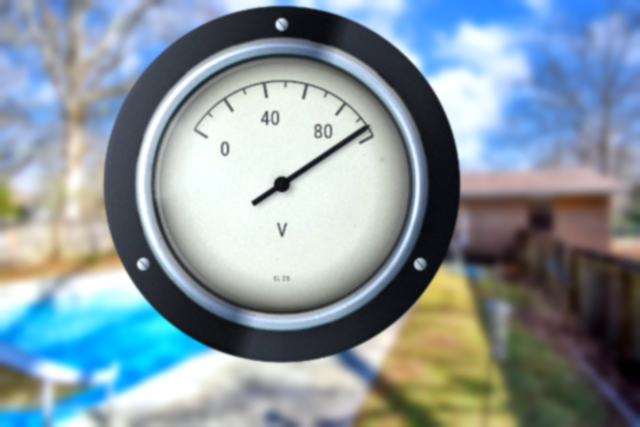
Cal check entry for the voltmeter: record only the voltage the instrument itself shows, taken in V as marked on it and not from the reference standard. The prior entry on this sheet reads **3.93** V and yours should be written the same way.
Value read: **95** V
